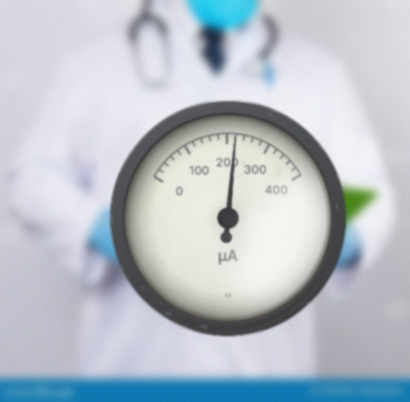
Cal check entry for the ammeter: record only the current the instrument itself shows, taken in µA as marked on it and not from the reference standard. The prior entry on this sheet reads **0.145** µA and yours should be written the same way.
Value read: **220** µA
